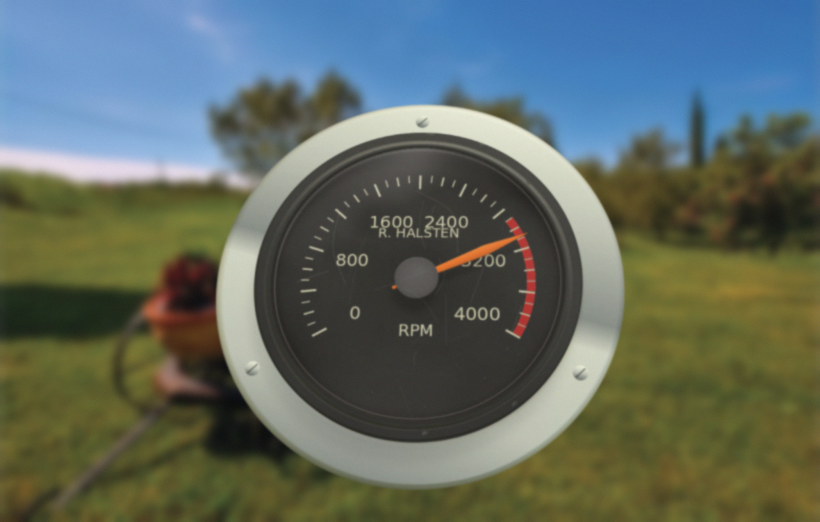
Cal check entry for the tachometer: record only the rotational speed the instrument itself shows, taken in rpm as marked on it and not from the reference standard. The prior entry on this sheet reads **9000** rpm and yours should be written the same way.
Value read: **3100** rpm
